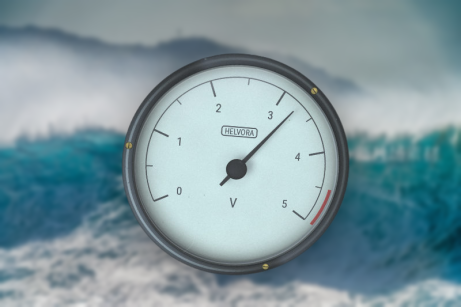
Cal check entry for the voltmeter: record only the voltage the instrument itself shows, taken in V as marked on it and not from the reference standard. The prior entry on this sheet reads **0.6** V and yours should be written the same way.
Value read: **3.25** V
